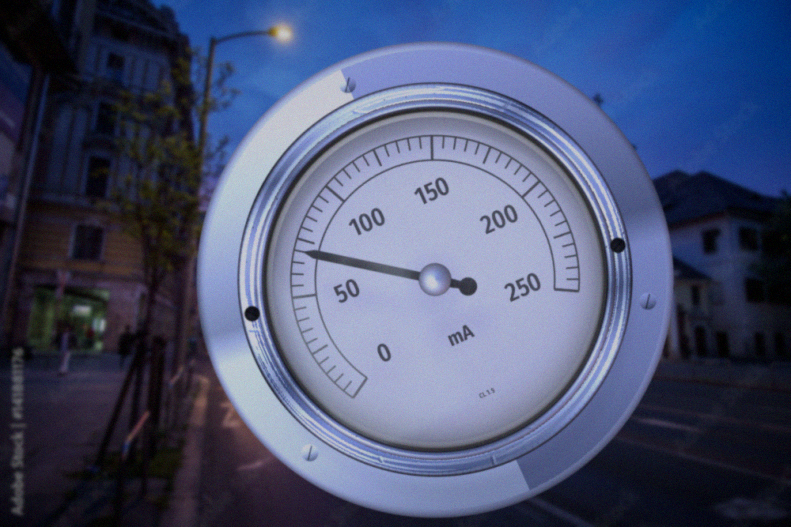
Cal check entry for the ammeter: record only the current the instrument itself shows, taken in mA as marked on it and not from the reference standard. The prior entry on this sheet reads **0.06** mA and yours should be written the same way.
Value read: **70** mA
